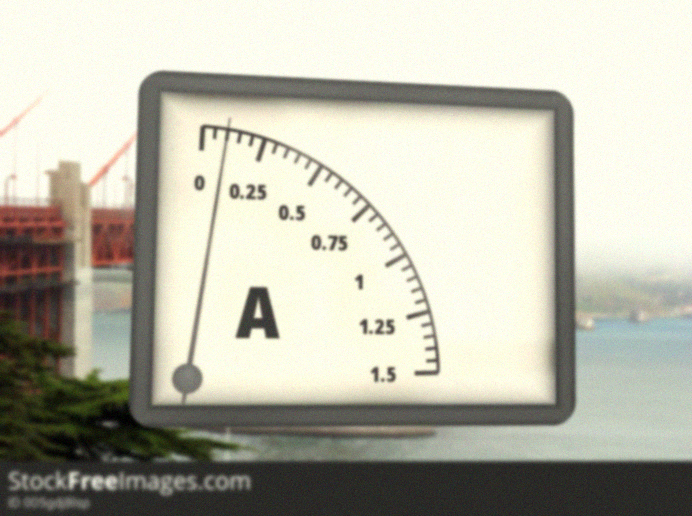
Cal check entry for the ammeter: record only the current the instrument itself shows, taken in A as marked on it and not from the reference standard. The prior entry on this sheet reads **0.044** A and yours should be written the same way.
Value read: **0.1** A
